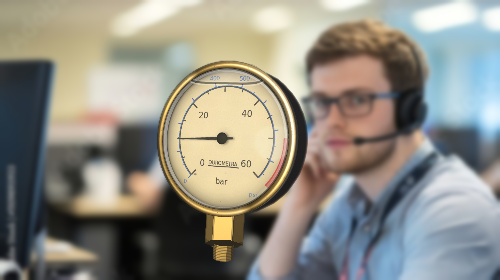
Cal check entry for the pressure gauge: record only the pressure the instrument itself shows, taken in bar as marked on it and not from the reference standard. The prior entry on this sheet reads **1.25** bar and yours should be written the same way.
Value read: **10** bar
